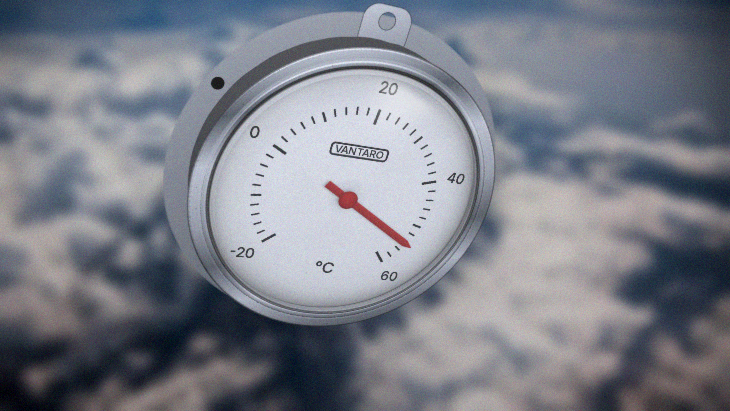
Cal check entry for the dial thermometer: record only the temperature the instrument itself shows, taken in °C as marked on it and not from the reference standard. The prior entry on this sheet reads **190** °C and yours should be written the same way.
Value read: **54** °C
